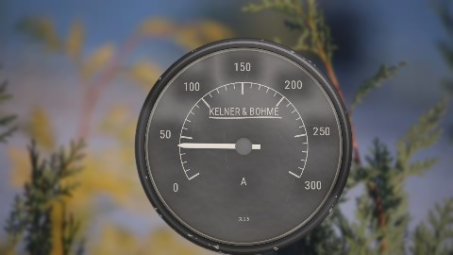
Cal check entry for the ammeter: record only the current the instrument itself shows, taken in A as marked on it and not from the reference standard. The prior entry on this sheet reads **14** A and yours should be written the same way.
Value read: **40** A
